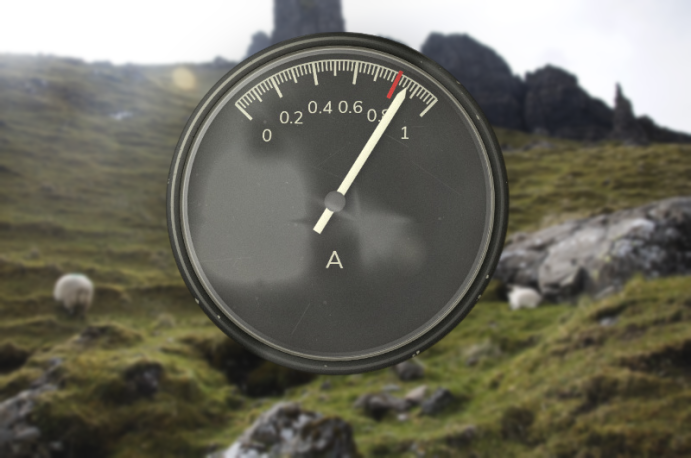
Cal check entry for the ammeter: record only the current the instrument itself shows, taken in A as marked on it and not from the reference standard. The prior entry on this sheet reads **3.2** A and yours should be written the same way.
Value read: **0.86** A
